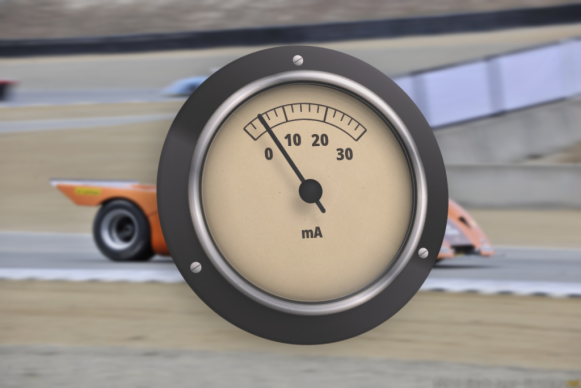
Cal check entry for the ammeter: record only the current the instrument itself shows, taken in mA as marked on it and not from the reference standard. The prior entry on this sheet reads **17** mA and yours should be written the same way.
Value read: **4** mA
